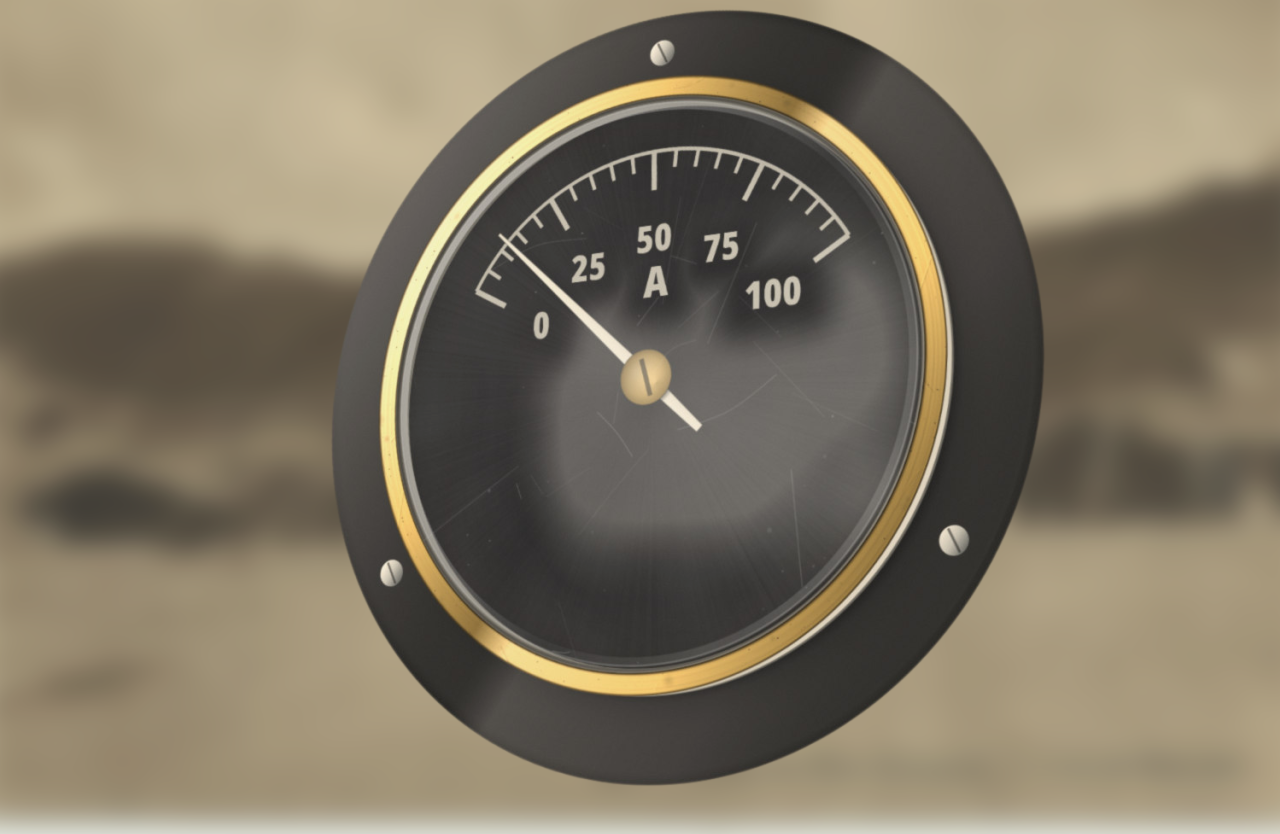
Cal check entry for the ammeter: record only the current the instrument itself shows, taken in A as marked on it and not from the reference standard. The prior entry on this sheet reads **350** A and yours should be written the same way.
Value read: **12.5** A
